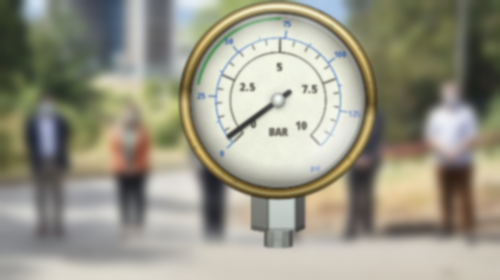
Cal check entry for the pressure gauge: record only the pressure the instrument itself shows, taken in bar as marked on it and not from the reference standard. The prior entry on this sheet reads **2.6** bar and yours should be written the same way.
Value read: **0.25** bar
